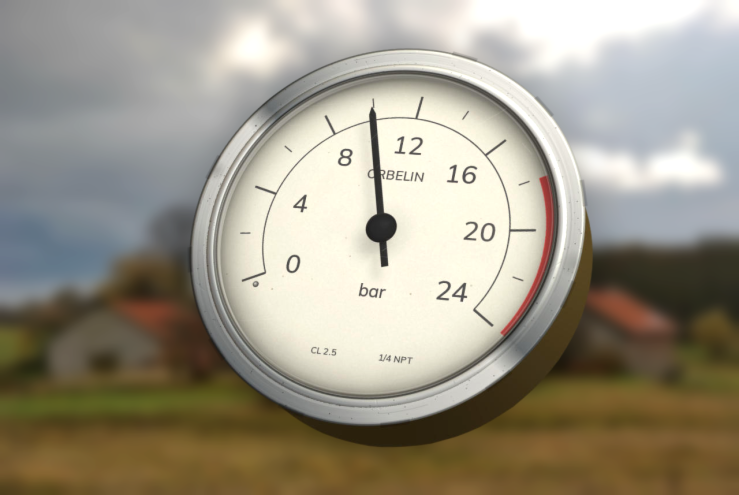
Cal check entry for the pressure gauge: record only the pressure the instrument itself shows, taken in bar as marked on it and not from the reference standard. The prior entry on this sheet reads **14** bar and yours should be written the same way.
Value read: **10** bar
